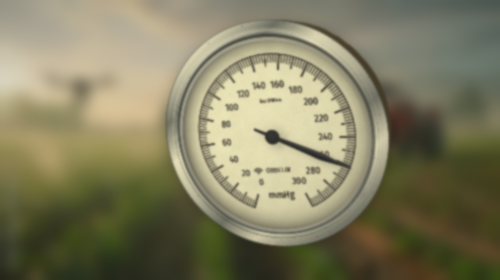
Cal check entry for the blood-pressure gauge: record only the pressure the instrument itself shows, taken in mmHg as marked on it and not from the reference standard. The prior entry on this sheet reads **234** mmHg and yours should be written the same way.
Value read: **260** mmHg
